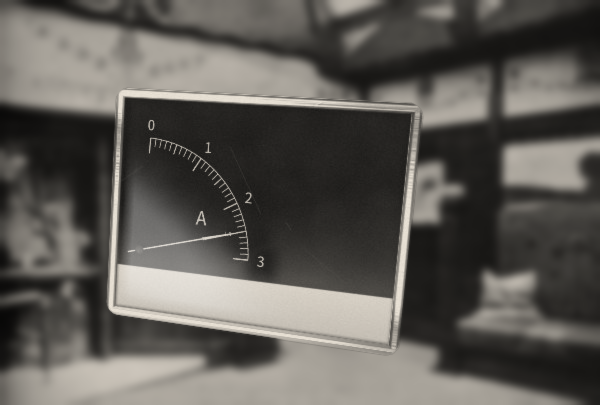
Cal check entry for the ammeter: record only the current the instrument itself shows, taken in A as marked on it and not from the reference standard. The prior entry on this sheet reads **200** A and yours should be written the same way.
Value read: **2.5** A
